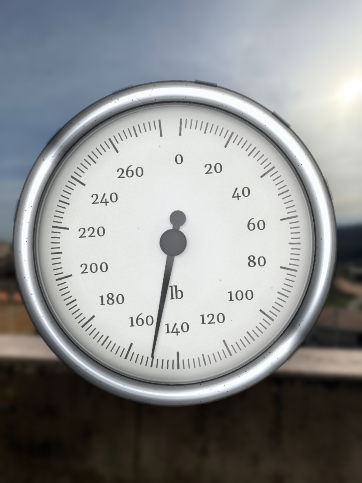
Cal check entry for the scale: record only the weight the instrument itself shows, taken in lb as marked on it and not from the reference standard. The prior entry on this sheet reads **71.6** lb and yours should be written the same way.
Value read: **150** lb
